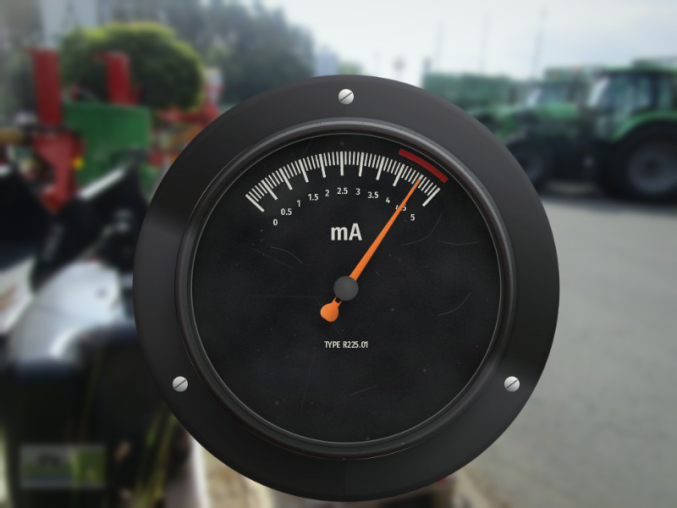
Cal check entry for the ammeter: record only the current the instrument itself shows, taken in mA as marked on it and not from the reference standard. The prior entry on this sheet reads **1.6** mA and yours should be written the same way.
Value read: **4.5** mA
